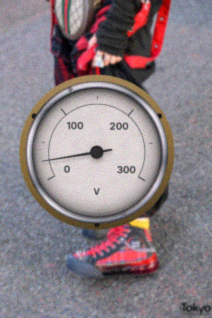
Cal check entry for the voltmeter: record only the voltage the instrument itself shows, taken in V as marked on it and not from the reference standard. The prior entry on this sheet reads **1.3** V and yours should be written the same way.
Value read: **25** V
